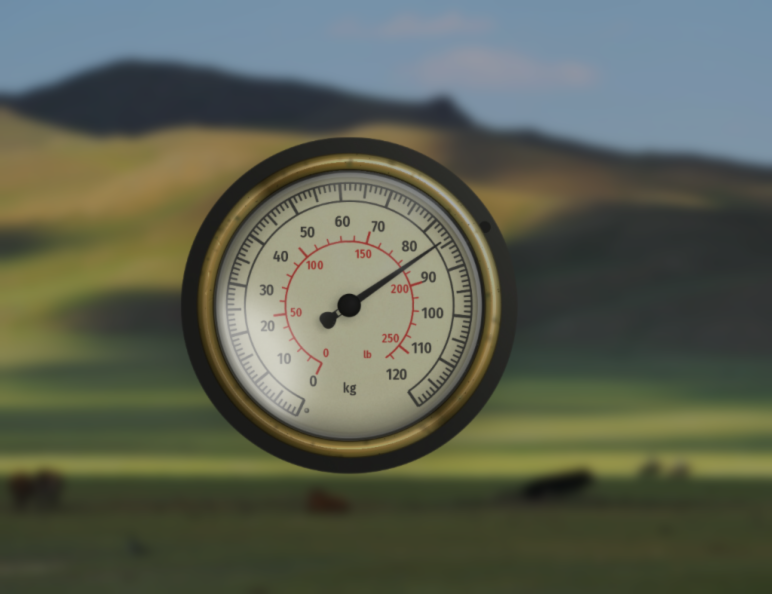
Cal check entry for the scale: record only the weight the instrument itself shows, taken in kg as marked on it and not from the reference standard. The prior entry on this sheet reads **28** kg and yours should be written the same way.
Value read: **84** kg
